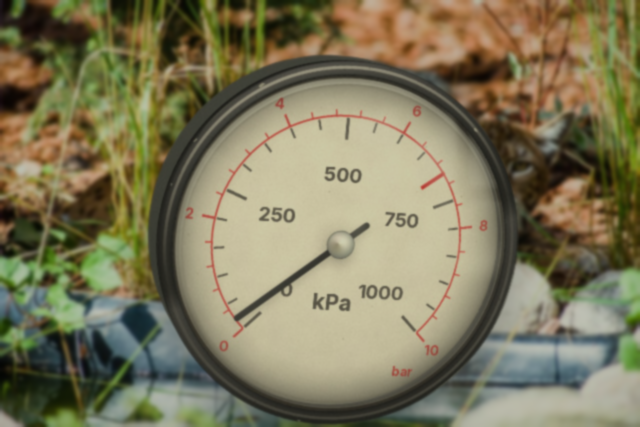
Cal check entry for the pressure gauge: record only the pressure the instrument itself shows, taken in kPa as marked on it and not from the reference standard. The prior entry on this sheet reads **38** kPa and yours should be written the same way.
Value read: **25** kPa
